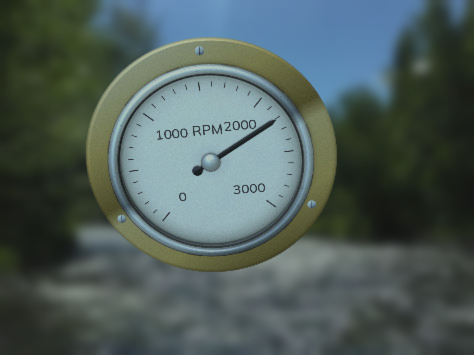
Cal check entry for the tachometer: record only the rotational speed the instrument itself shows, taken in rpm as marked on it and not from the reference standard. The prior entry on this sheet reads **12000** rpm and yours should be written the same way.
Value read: **2200** rpm
